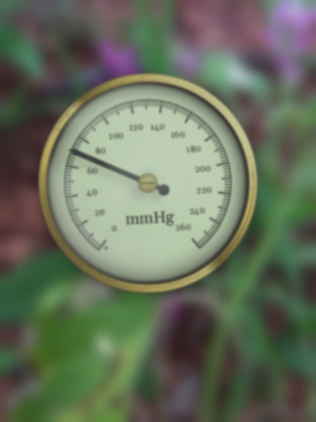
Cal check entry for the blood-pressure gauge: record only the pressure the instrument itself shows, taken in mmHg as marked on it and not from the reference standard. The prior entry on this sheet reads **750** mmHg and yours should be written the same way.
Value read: **70** mmHg
